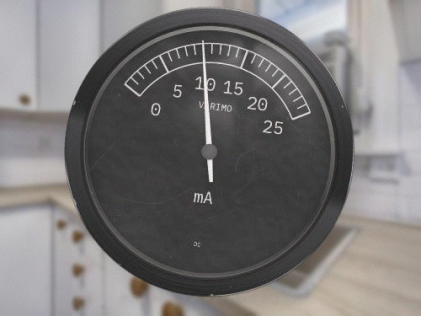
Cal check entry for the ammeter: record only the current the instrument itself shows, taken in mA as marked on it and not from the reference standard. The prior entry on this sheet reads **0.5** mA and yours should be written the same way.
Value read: **10** mA
